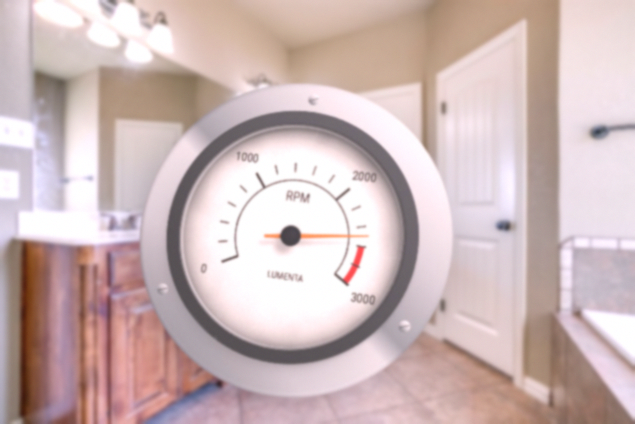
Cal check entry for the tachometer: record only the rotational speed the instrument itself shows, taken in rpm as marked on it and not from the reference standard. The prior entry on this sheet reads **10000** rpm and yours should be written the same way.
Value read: **2500** rpm
